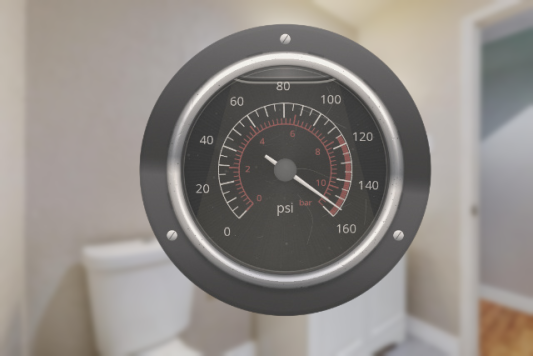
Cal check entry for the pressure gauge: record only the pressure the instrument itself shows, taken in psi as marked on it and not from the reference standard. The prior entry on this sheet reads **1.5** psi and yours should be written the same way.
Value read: **155** psi
